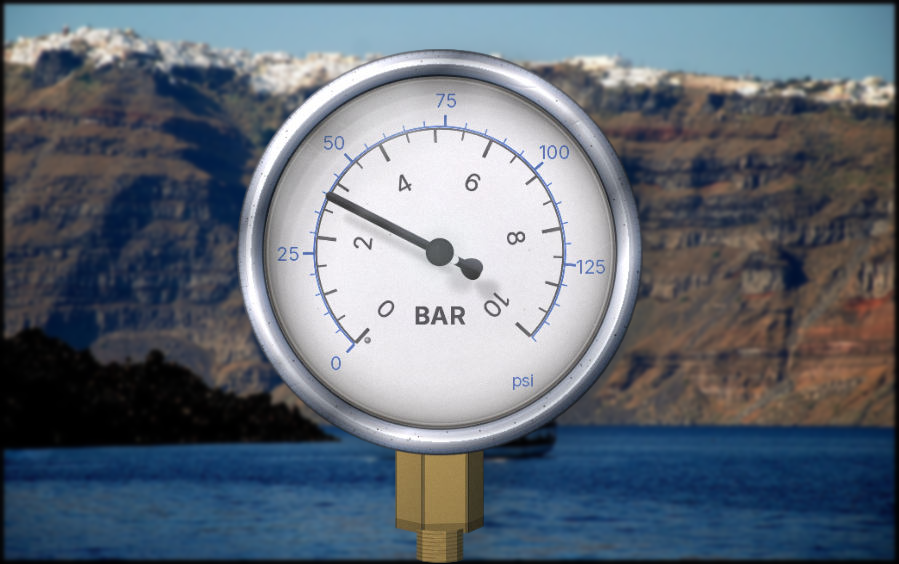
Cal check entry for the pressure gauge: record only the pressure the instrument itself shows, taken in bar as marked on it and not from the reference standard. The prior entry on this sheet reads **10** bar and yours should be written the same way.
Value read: **2.75** bar
